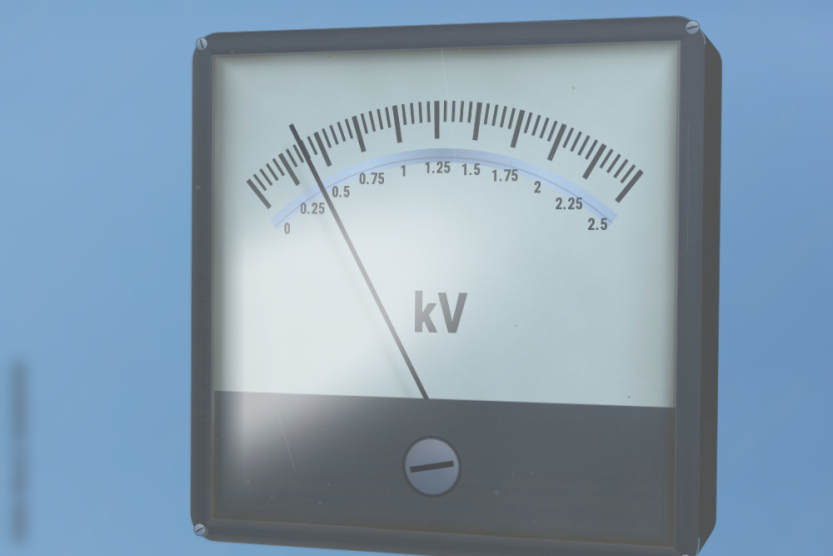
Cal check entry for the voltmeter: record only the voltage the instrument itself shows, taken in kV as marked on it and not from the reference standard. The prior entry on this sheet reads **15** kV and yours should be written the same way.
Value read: **0.4** kV
